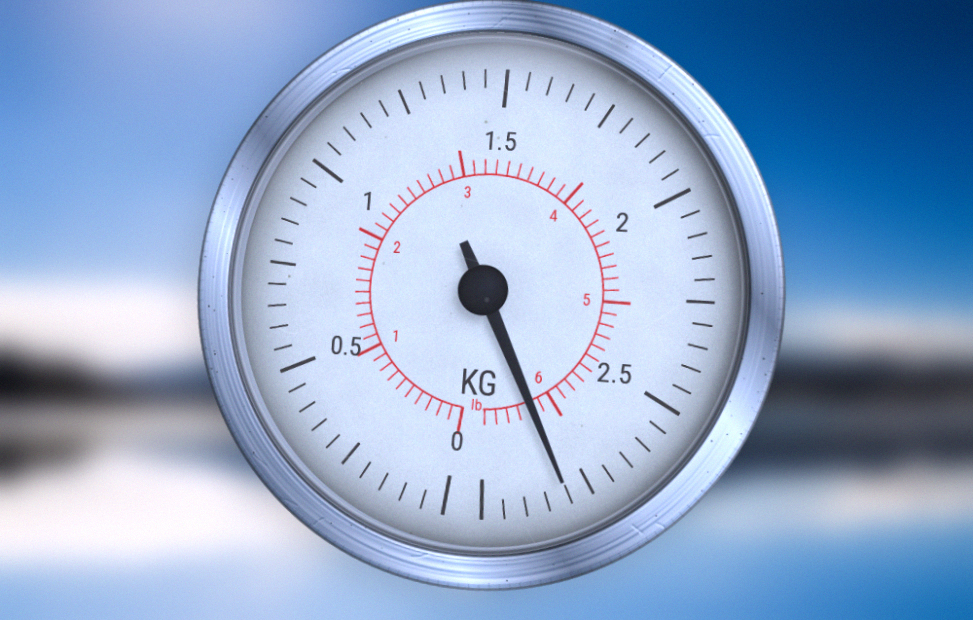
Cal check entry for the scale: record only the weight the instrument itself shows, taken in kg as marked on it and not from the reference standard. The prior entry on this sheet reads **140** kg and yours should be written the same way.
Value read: **2.8** kg
